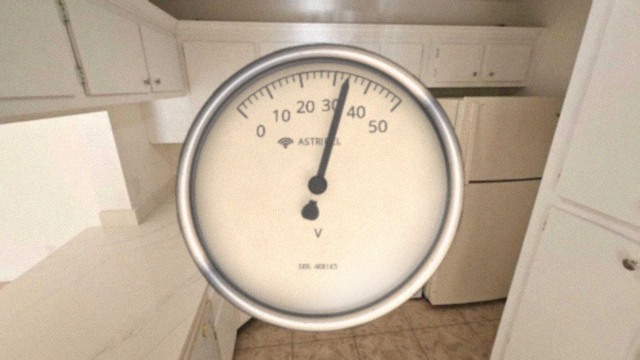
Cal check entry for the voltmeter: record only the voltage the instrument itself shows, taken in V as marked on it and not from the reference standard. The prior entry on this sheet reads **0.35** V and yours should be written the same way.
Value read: **34** V
